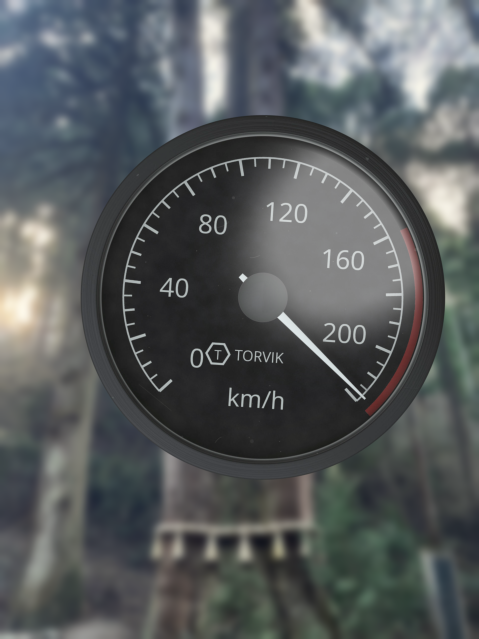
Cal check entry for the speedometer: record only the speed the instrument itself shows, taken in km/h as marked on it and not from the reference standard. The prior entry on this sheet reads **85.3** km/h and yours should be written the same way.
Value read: **217.5** km/h
